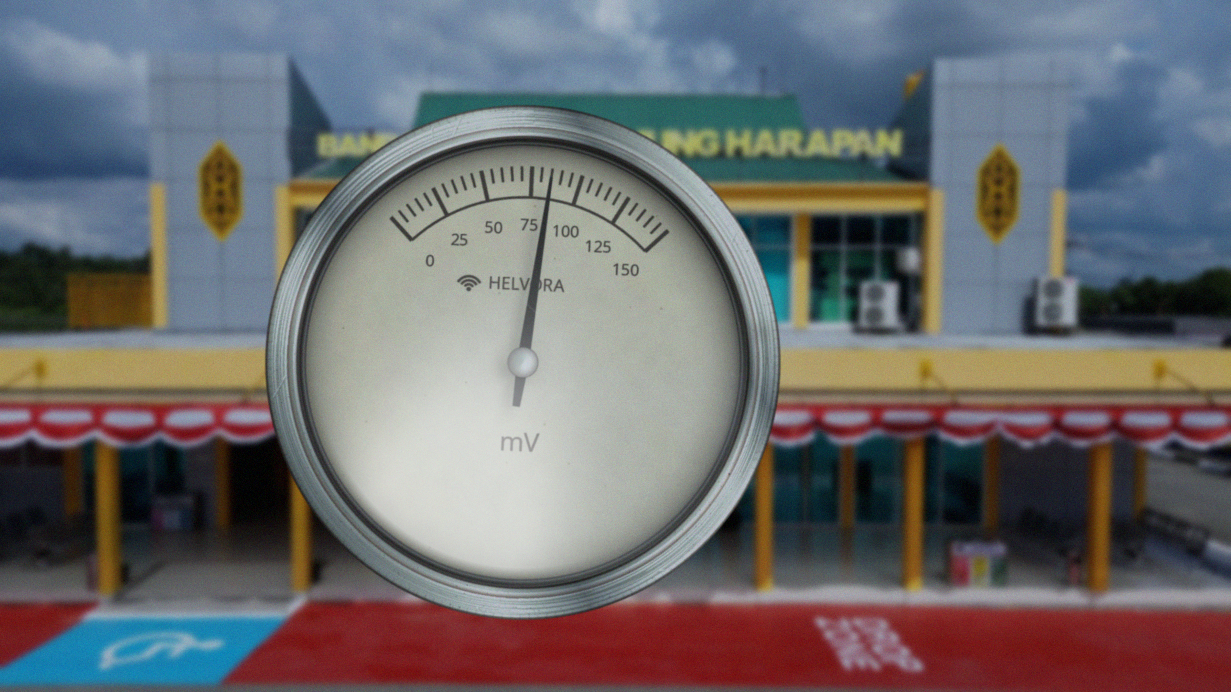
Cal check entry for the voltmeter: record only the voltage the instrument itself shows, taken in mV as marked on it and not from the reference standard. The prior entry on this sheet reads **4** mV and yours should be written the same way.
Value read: **85** mV
